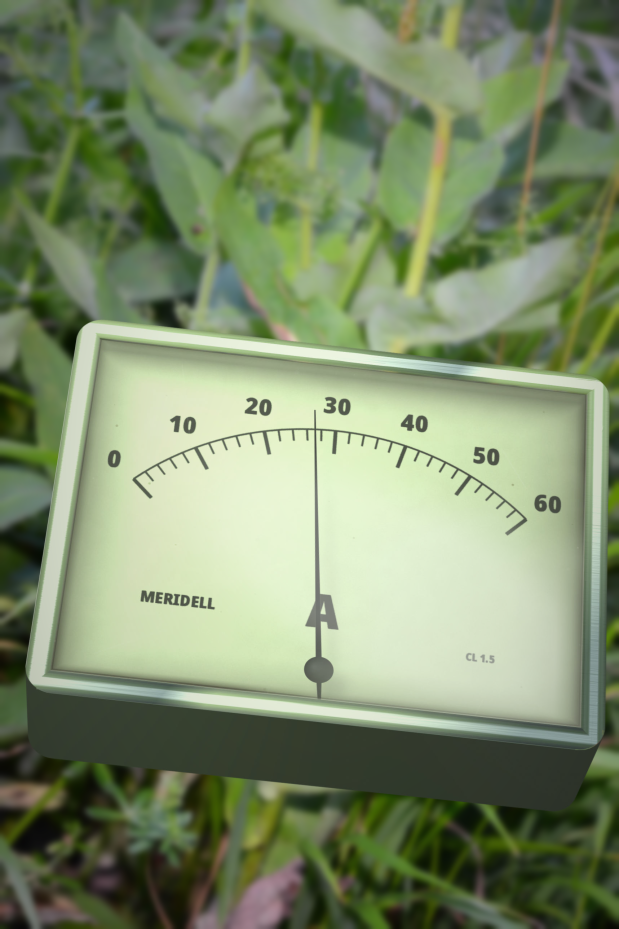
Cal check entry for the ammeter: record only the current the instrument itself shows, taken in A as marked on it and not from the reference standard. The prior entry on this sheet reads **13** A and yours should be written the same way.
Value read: **27** A
